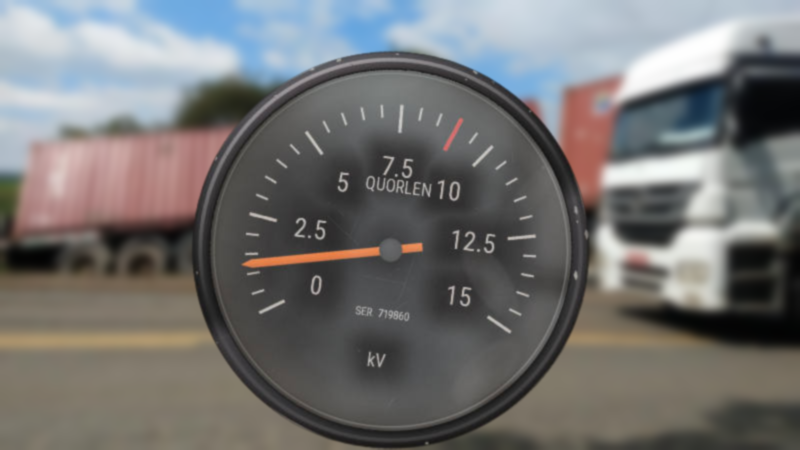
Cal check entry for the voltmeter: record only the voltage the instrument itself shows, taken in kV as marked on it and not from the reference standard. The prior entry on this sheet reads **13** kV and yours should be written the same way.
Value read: **1.25** kV
